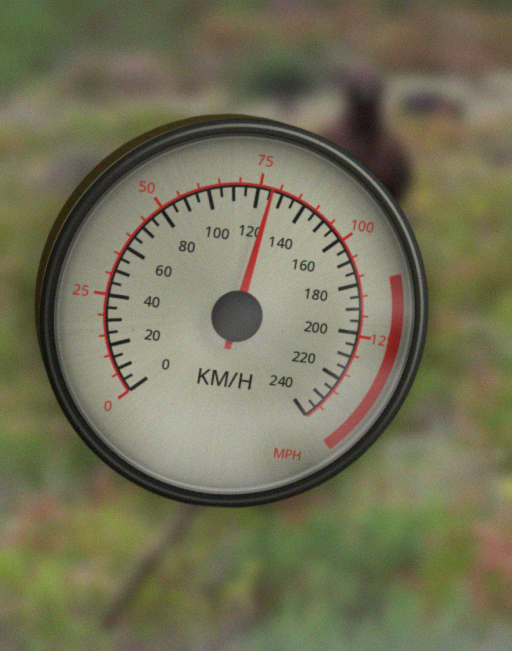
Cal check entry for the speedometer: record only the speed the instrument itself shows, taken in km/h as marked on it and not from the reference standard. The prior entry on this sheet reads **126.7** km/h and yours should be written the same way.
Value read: **125** km/h
